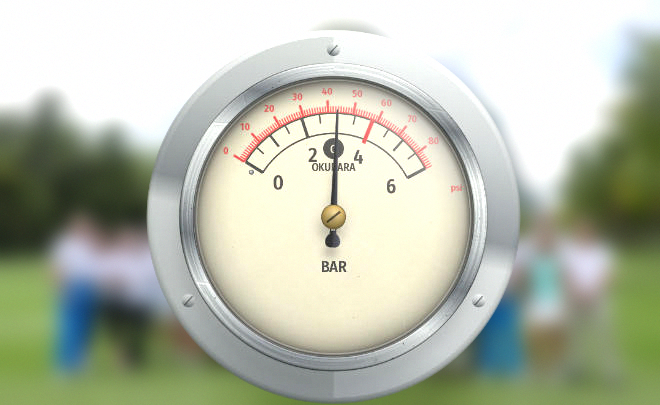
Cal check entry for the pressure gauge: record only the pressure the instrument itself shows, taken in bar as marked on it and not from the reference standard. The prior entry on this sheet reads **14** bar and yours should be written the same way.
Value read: **3** bar
